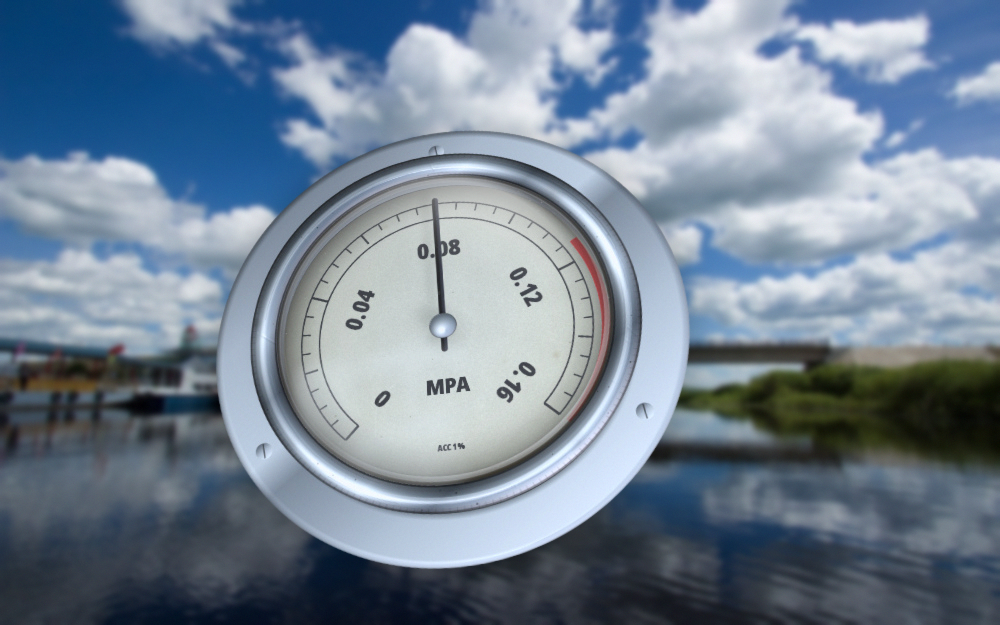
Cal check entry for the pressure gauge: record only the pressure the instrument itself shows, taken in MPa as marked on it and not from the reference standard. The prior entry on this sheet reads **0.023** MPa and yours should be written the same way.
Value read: **0.08** MPa
